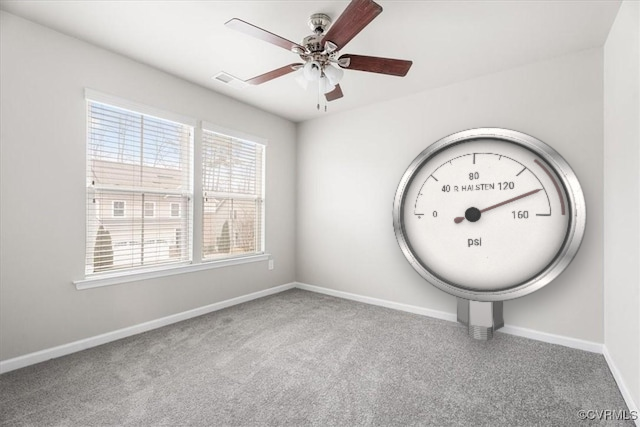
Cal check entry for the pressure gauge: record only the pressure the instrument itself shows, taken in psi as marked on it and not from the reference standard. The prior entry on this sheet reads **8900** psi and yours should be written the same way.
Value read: **140** psi
